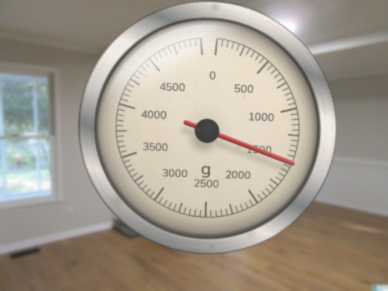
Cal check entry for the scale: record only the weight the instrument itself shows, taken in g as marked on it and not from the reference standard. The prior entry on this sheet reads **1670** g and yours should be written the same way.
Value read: **1500** g
